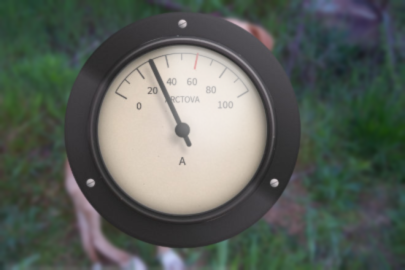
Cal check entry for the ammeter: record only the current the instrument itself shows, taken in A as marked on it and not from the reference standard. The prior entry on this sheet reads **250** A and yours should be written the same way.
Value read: **30** A
